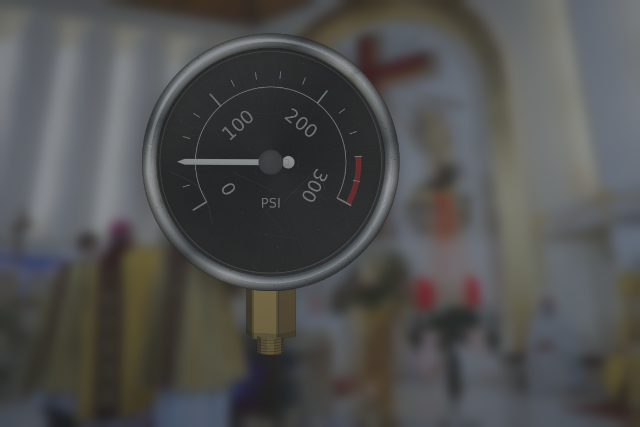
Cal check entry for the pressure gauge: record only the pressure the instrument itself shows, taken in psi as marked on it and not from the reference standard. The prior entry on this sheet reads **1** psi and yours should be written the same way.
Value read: **40** psi
